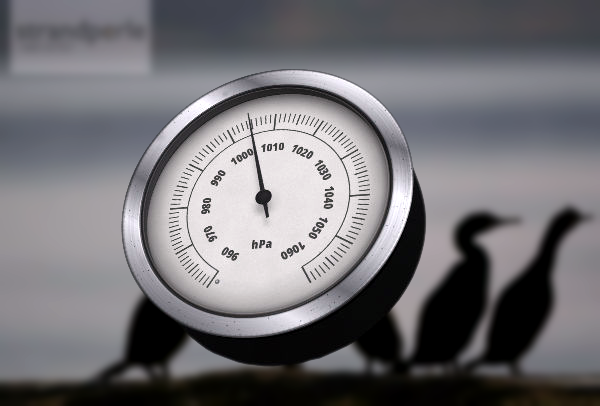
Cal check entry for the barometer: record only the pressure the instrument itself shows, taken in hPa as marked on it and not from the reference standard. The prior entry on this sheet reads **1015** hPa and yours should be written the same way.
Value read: **1005** hPa
